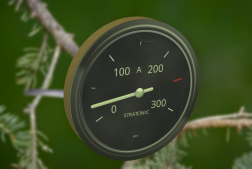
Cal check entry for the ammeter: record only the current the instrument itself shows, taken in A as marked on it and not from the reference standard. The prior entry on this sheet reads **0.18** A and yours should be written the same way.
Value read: **25** A
